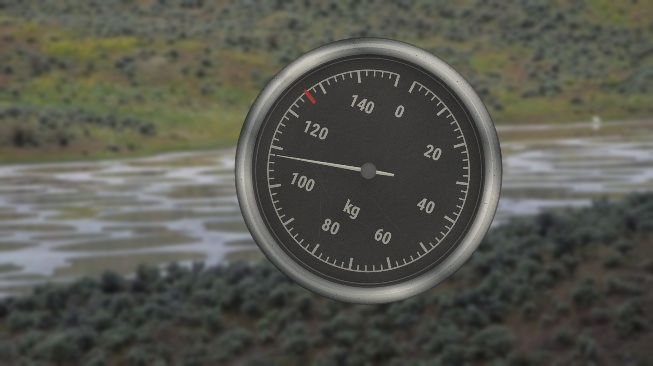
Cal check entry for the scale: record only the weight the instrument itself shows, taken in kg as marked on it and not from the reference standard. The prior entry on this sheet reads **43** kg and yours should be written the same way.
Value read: **108** kg
